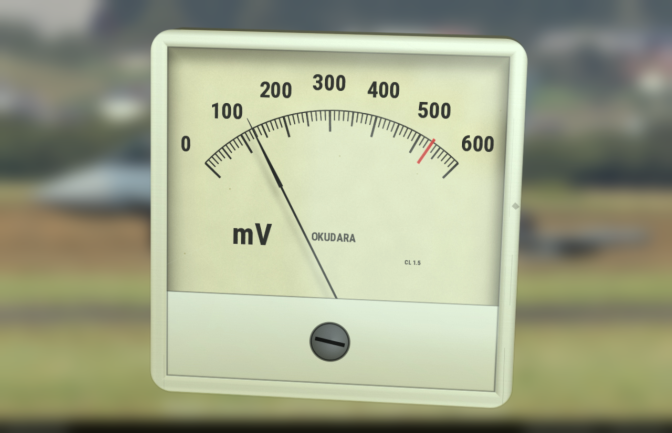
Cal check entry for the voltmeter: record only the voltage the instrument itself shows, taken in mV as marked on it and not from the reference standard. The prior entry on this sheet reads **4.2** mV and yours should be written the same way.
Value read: **130** mV
